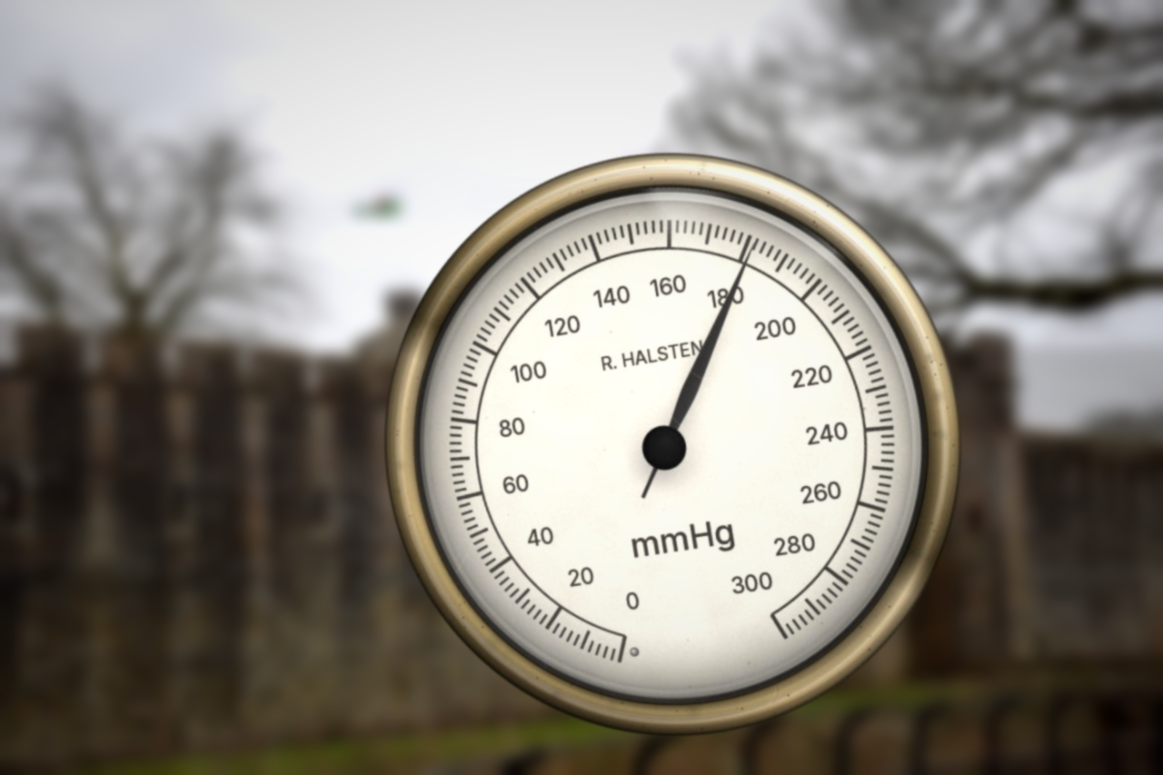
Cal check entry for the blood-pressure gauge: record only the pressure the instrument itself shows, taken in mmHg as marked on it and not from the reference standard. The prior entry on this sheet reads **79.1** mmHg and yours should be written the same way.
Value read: **182** mmHg
